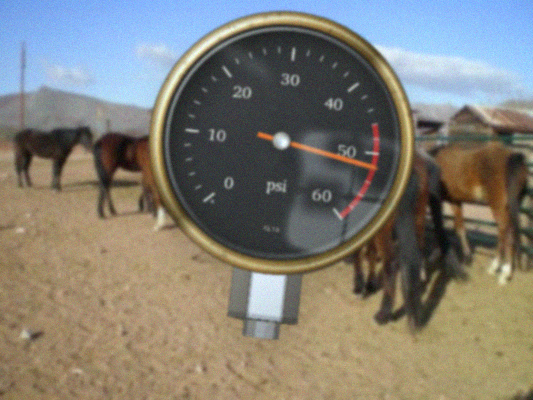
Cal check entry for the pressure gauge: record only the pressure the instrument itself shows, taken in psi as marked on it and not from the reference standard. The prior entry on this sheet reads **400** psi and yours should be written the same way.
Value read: **52** psi
